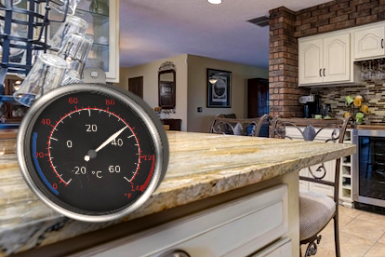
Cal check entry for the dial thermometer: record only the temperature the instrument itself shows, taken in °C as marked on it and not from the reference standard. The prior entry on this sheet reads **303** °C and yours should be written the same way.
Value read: **36** °C
